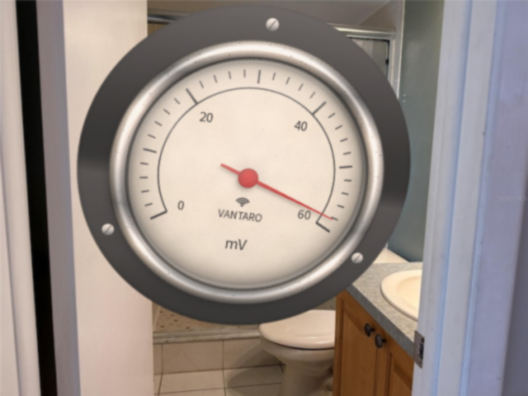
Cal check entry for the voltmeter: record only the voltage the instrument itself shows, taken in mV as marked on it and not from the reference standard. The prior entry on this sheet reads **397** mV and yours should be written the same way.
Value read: **58** mV
